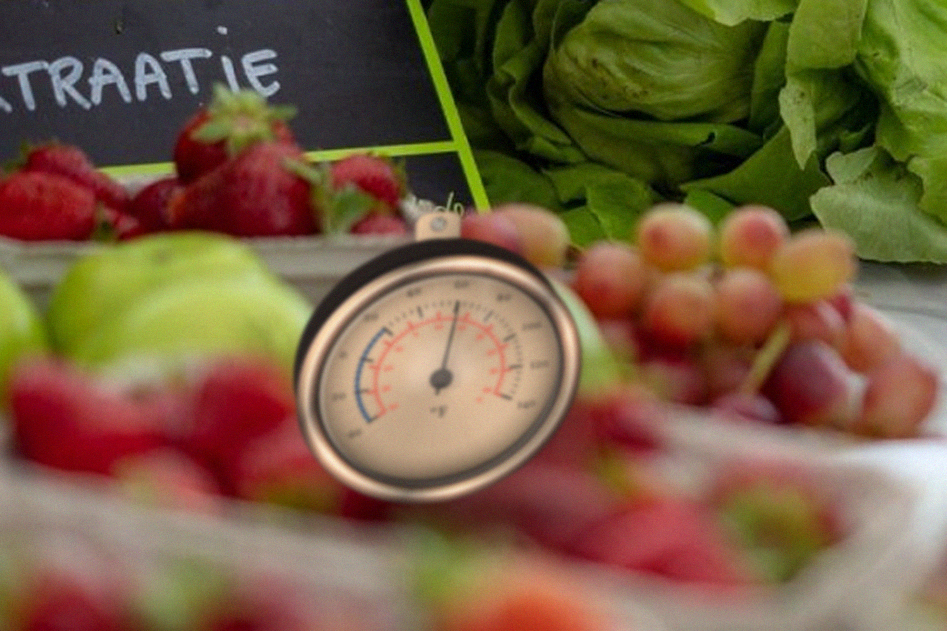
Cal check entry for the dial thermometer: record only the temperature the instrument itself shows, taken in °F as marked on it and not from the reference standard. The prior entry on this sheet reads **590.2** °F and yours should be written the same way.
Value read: **60** °F
